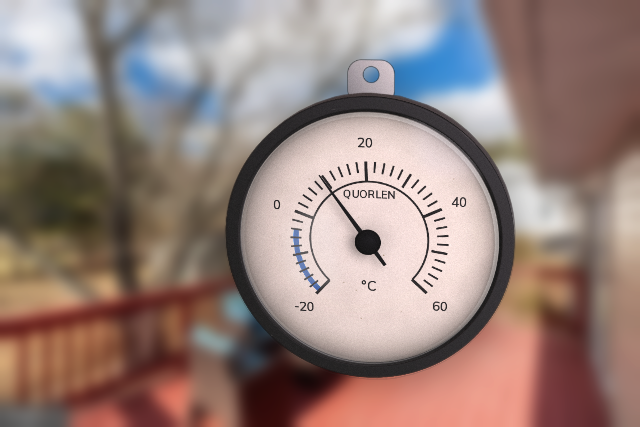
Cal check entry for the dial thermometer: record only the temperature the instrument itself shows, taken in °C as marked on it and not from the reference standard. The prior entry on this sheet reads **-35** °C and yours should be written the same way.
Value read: **10** °C
